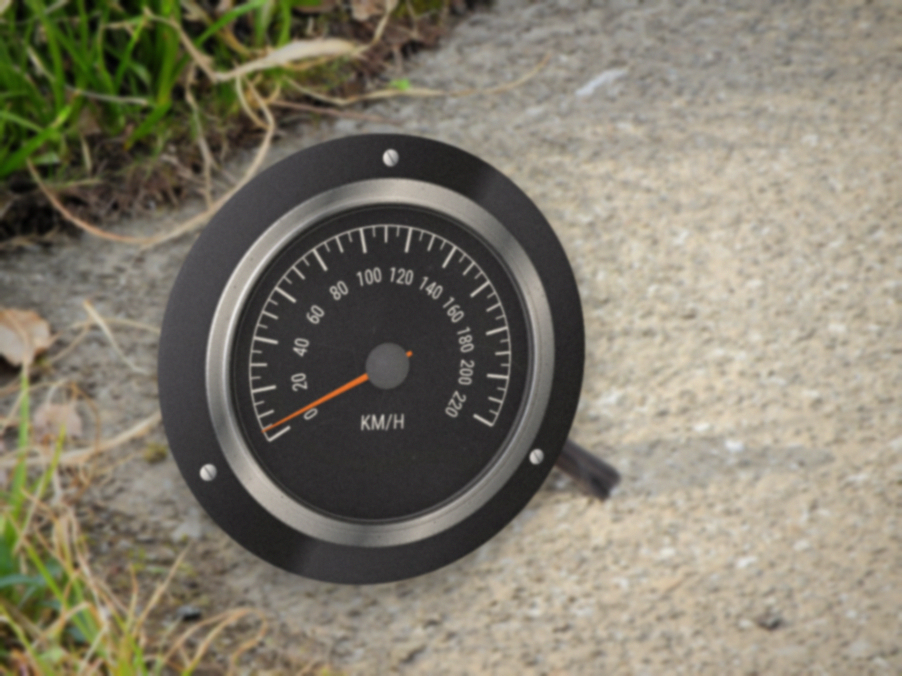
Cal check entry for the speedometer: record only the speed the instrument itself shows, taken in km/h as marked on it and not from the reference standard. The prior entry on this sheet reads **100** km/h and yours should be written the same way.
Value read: **5** km/h
